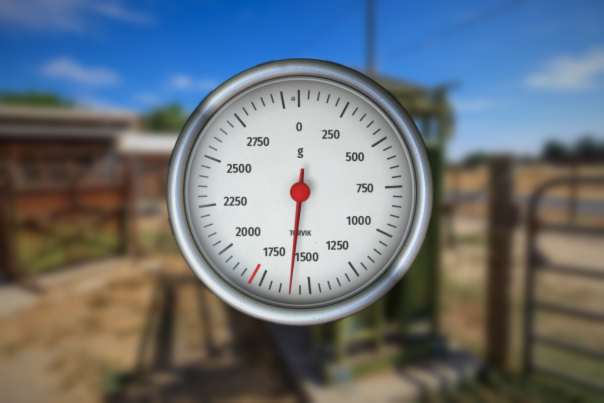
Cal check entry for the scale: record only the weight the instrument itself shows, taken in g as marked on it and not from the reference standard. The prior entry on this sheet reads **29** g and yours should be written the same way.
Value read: **1600** g
